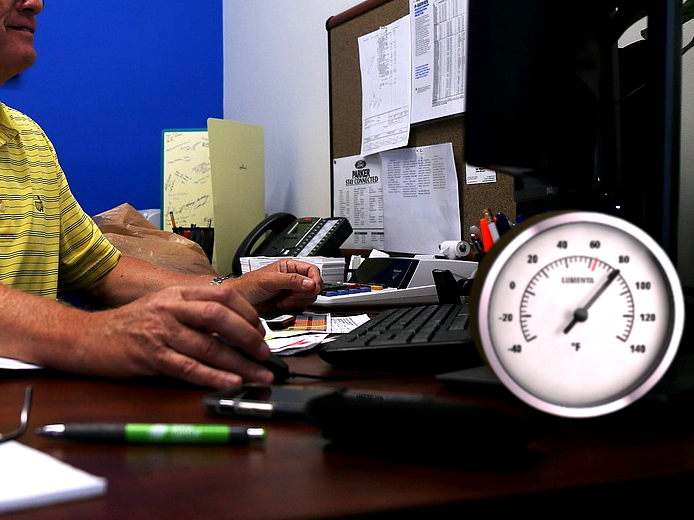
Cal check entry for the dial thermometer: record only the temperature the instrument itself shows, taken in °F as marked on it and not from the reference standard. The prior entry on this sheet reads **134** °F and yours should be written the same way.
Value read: **80** °F
